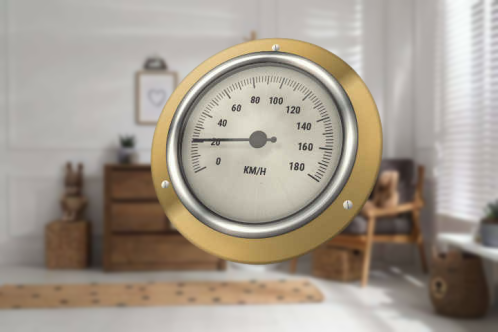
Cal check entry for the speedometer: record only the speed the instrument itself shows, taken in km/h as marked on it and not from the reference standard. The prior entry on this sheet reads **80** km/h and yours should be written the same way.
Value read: **20** km/h
